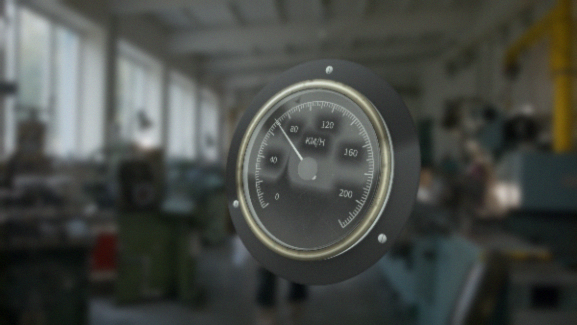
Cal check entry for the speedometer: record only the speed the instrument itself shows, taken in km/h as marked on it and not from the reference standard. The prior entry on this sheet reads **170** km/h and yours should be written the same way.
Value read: **70** km/h
